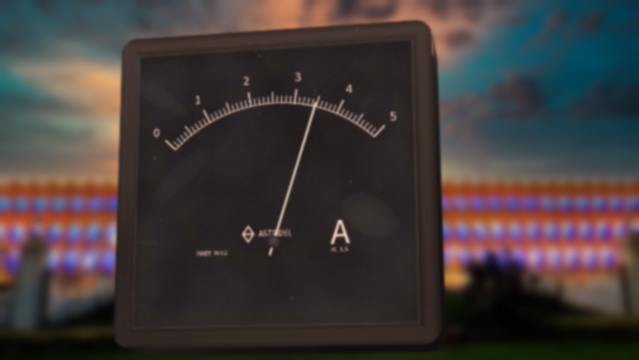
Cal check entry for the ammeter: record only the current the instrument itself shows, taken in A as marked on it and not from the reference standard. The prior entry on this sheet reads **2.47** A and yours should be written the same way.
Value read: **3.5** A
